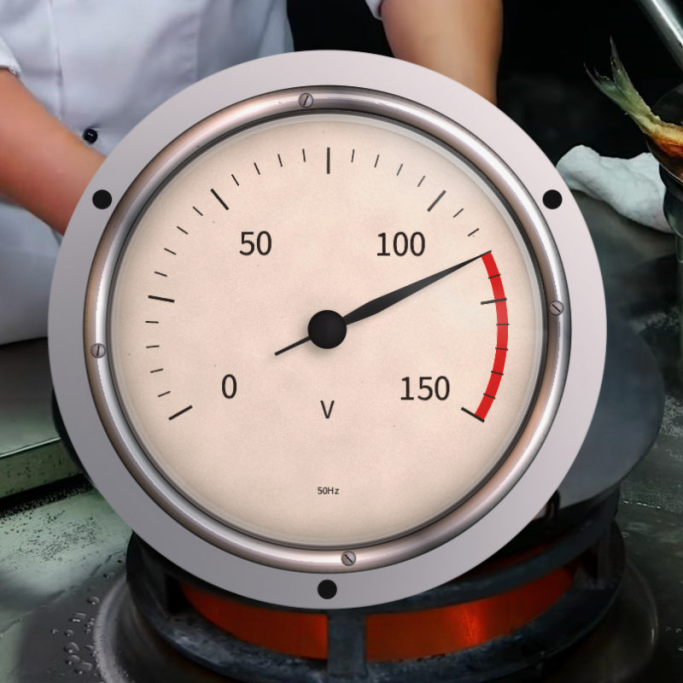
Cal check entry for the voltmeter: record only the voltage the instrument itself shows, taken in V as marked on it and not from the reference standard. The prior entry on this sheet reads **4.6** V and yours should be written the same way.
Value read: **115** V
